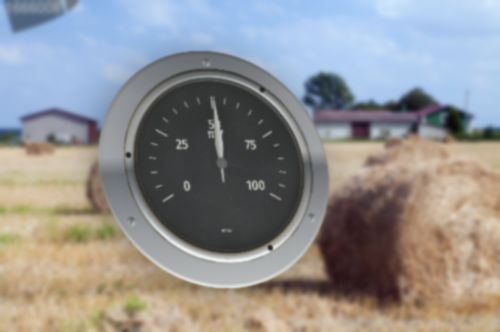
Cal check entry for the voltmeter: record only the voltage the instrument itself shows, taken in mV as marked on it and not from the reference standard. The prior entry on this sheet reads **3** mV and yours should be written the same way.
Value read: **50** mV
